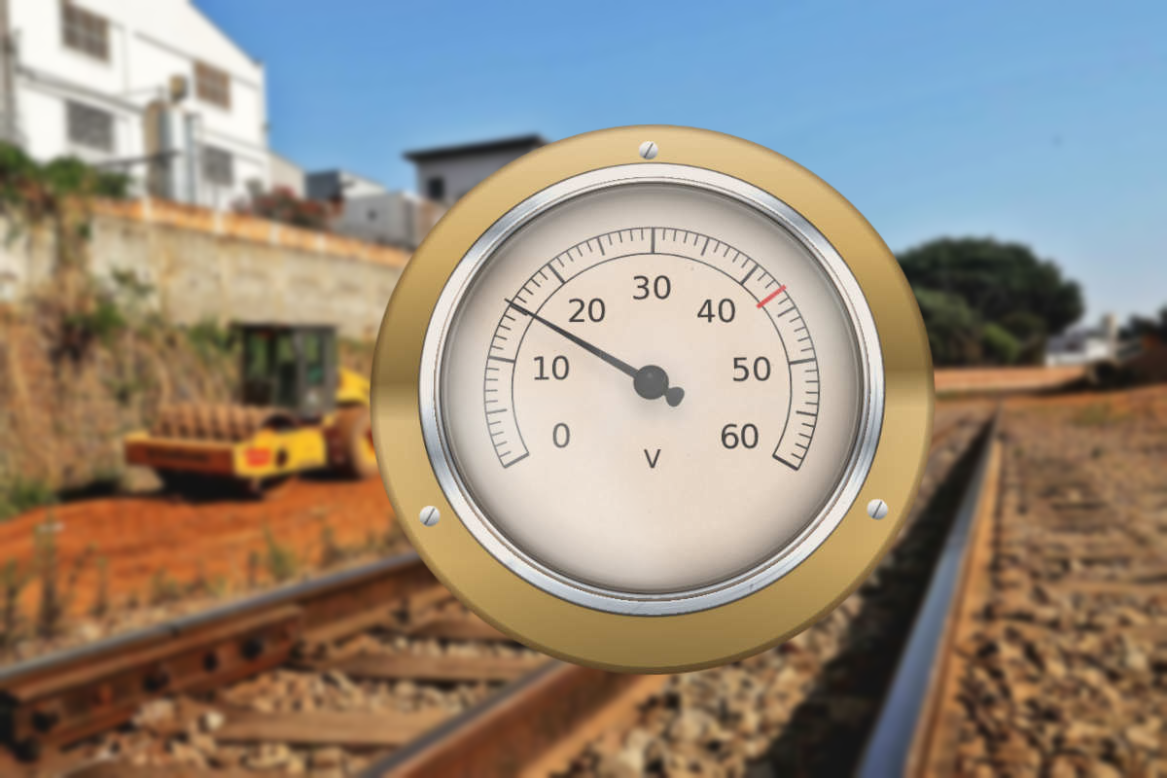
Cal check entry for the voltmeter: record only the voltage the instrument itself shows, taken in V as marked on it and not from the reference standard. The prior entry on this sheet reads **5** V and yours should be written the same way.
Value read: **15** V
